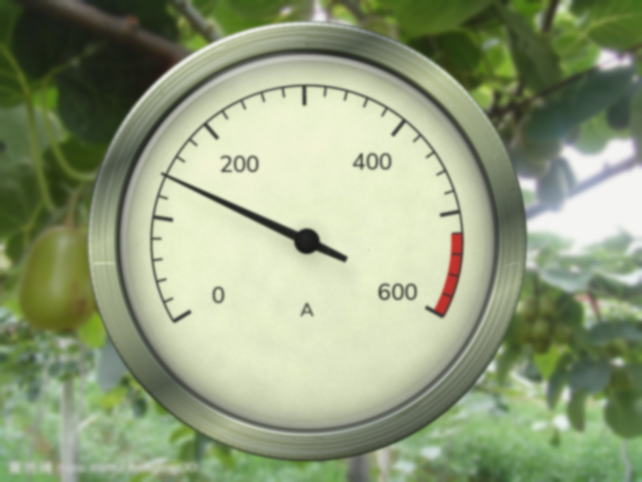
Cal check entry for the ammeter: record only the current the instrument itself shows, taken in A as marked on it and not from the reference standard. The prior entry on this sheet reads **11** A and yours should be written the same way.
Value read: **140** A
